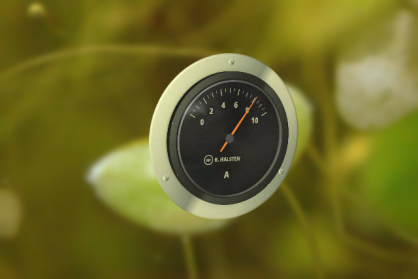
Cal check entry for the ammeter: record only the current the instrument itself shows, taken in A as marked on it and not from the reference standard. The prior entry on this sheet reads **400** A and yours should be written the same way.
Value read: **8** A
